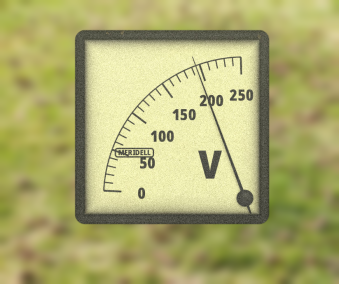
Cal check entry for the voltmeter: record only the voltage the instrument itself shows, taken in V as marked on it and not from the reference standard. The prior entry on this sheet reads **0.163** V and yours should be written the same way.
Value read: **195** V
